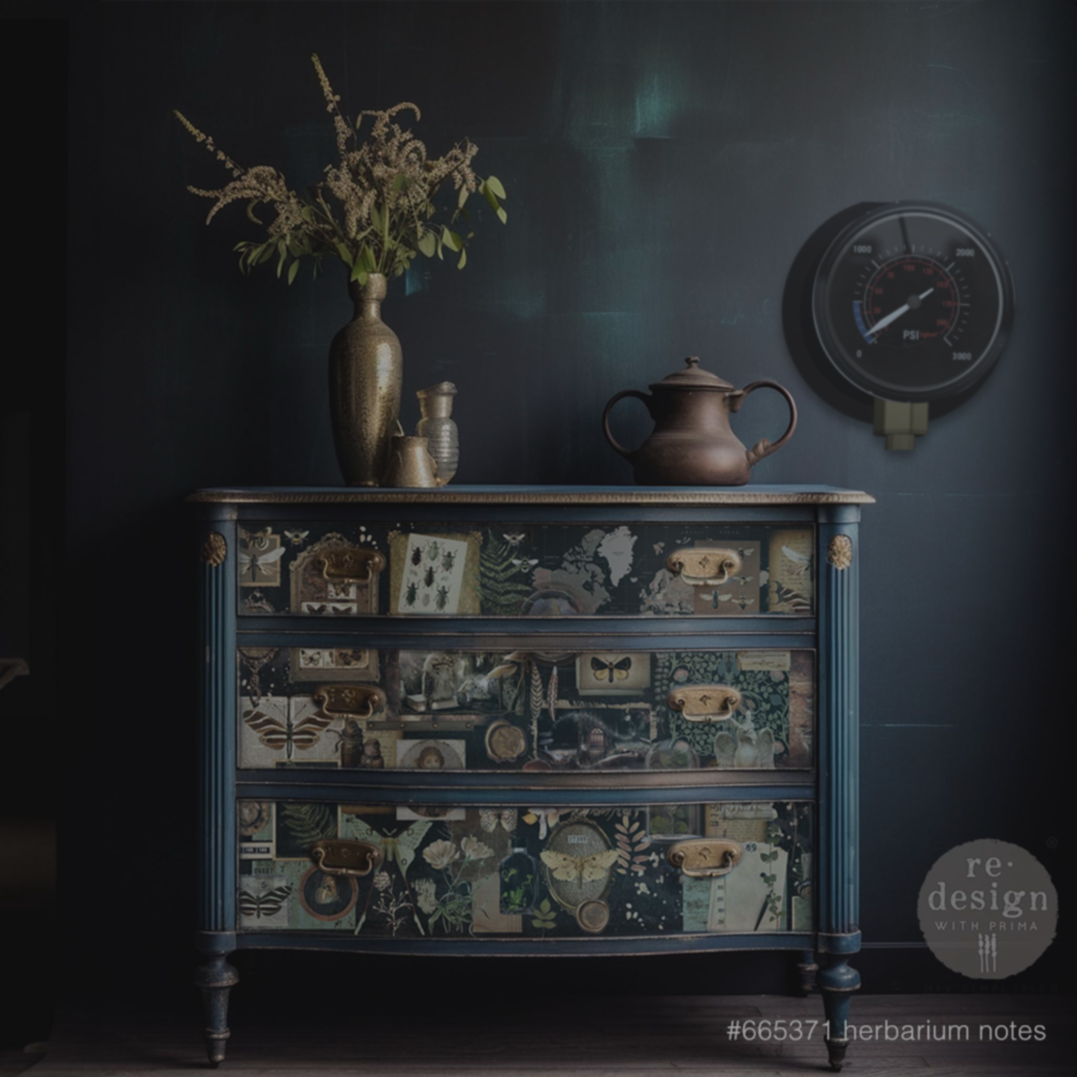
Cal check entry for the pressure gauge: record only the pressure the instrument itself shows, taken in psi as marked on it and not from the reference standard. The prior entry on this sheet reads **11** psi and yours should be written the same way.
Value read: **100** psi
